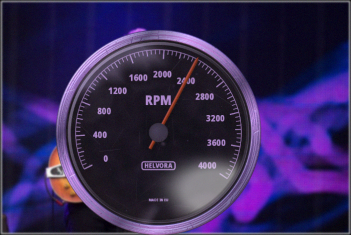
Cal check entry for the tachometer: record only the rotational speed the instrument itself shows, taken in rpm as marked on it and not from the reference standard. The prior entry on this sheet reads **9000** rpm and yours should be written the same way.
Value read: **2400** rpm
